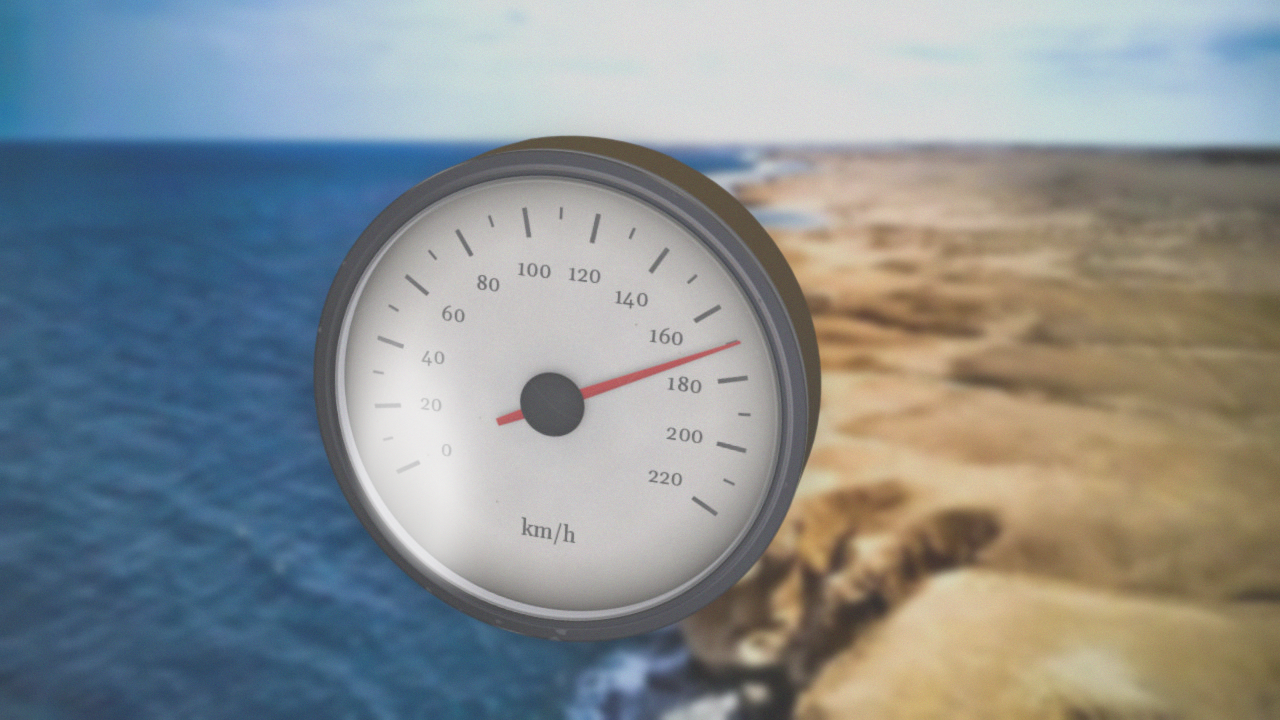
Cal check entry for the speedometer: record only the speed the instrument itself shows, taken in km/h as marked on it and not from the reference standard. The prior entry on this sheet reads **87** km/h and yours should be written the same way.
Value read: **170** km/h
